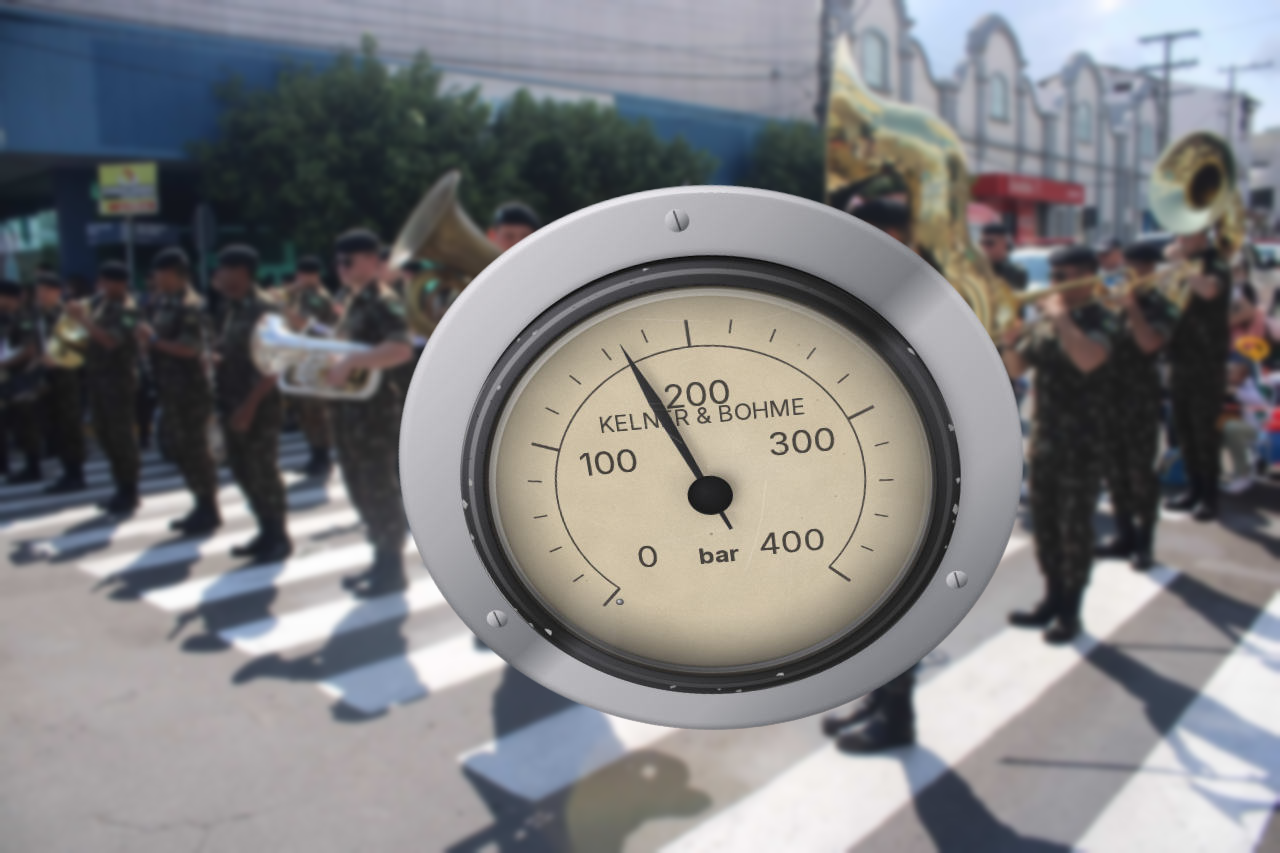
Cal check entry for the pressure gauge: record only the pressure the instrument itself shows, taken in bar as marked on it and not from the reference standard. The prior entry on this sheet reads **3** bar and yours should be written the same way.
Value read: **170** bar
